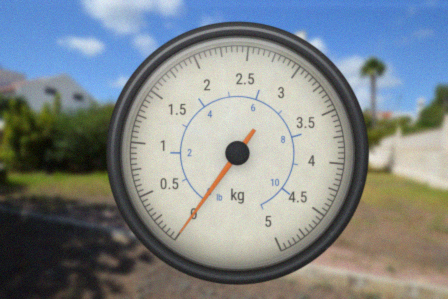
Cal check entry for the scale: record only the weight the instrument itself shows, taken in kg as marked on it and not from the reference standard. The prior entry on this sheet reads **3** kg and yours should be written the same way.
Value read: **0** kg
